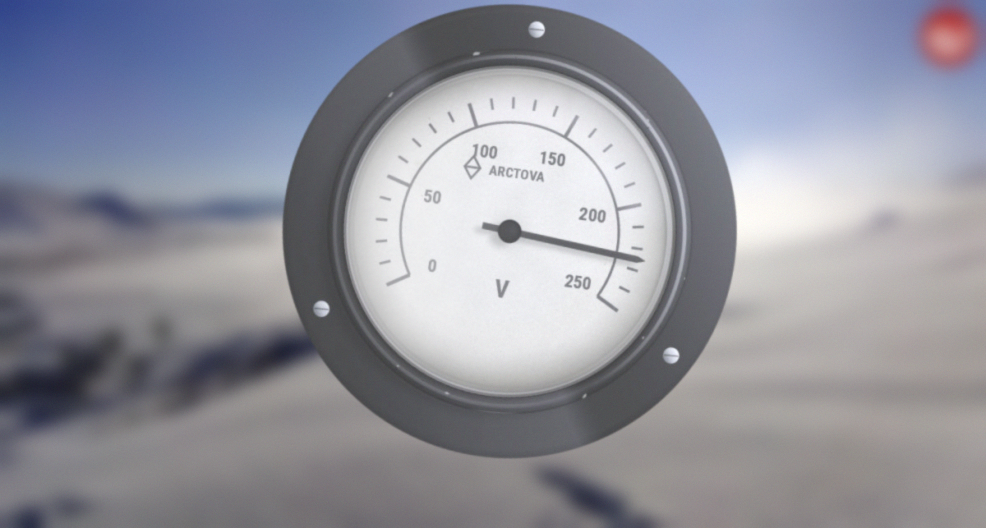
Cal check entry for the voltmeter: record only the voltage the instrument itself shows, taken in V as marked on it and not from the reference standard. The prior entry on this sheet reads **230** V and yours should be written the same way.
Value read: **225** V
